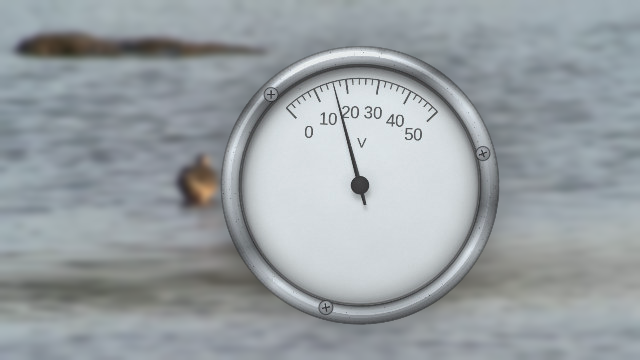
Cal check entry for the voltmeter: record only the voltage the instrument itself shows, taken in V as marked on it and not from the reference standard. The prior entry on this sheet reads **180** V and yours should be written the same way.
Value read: **16** V
